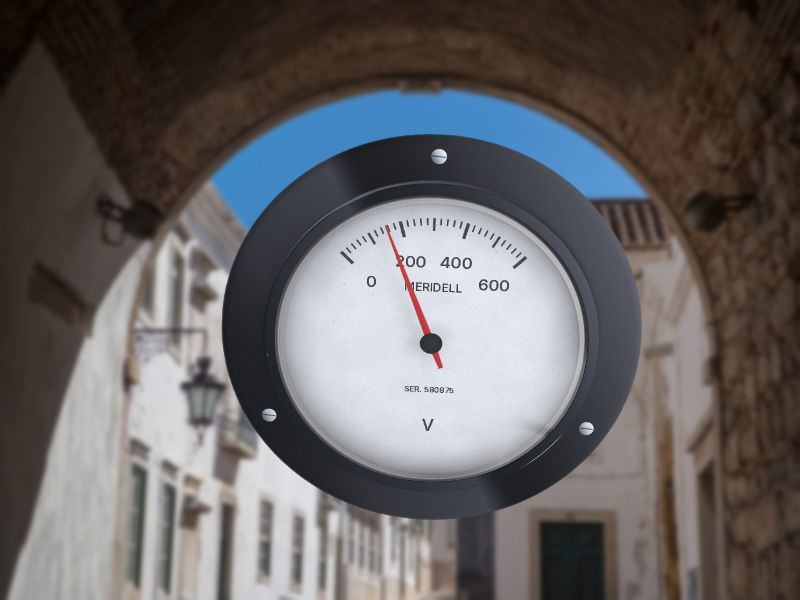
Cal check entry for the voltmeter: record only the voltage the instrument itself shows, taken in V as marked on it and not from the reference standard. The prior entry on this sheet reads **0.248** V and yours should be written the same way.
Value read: **160** V
